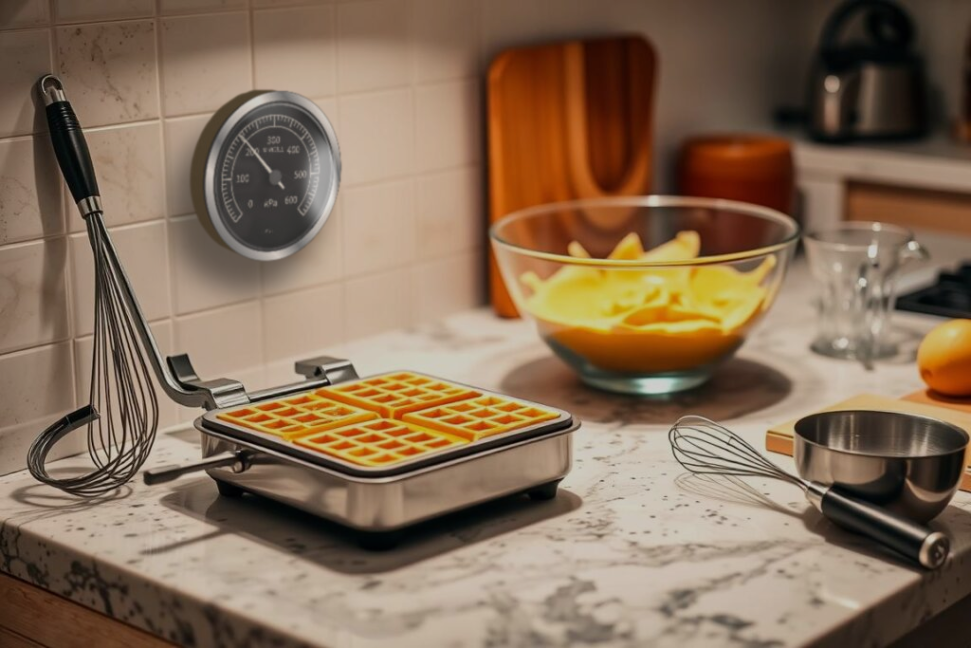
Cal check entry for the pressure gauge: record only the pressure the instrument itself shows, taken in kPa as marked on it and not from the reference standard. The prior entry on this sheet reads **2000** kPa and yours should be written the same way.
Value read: **200** kPa
